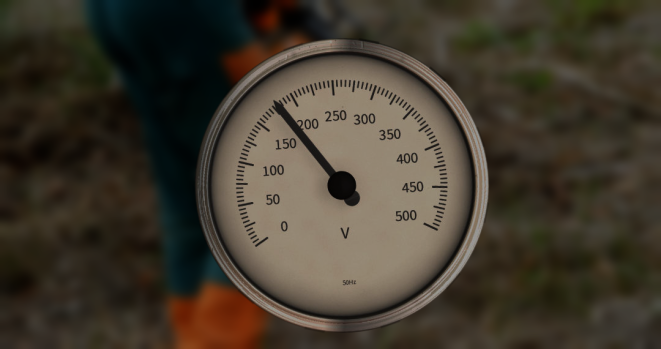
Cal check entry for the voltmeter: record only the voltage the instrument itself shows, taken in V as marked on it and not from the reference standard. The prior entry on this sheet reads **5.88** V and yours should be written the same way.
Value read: **180** V
